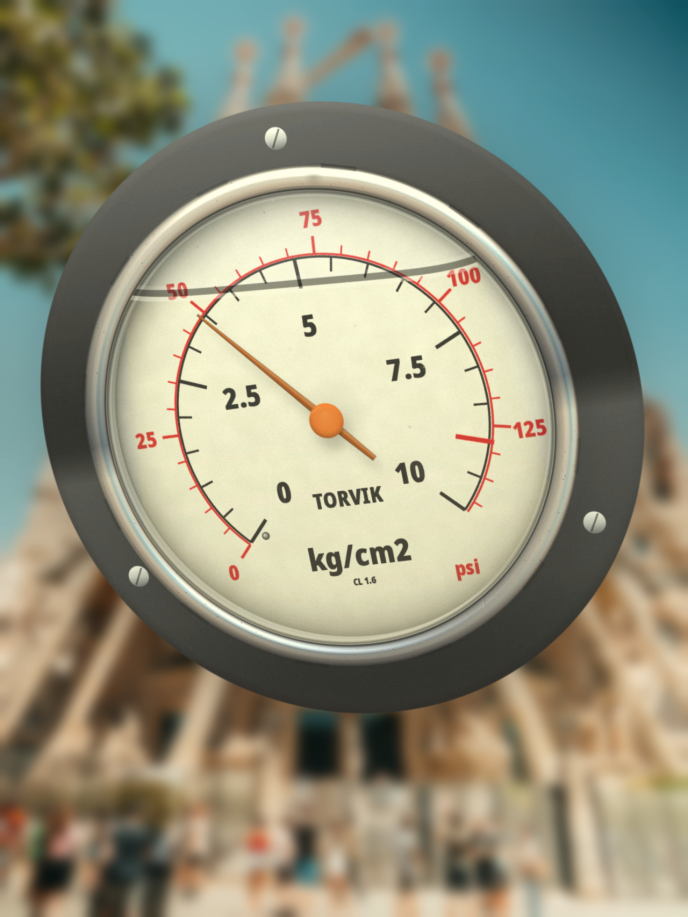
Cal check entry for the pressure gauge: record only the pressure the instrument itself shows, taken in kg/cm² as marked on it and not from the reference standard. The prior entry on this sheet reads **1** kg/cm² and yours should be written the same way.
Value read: **3.5** kg/cm²
